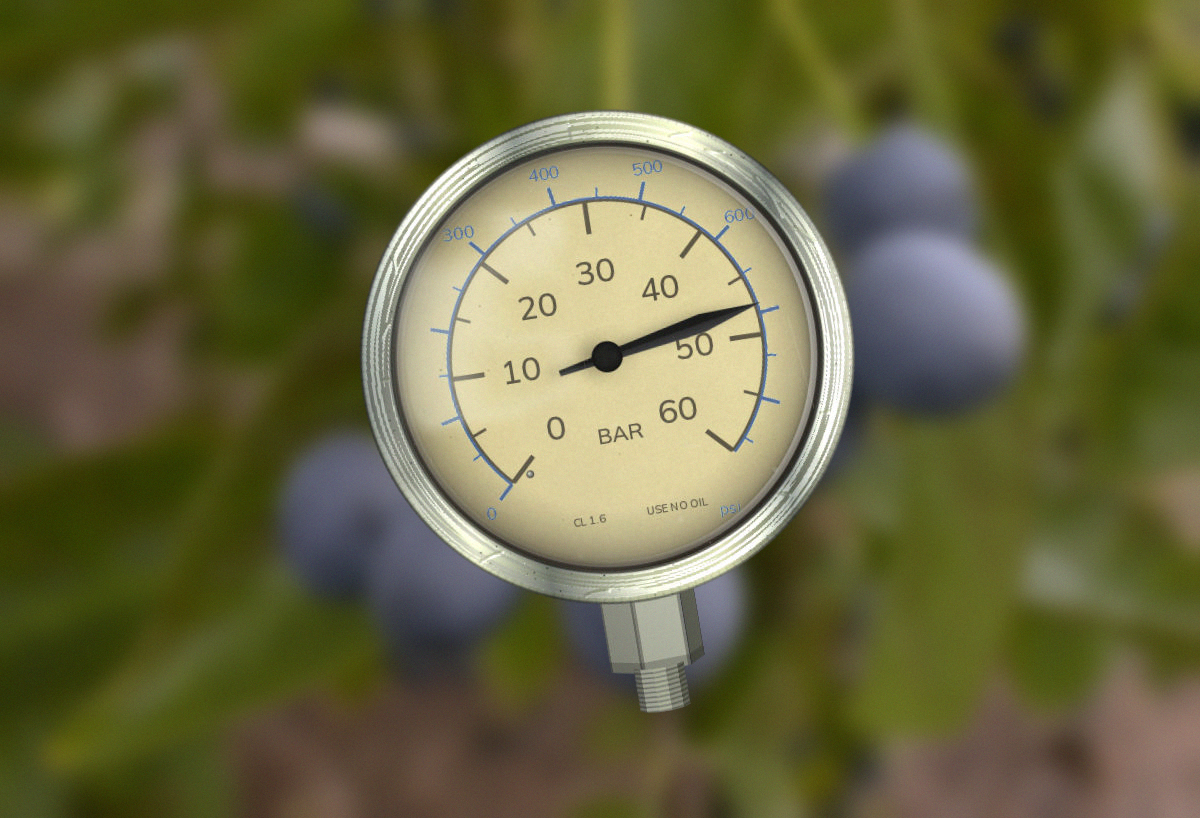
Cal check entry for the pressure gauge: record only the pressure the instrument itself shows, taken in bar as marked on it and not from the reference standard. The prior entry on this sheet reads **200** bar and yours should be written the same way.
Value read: **47.5** bar
